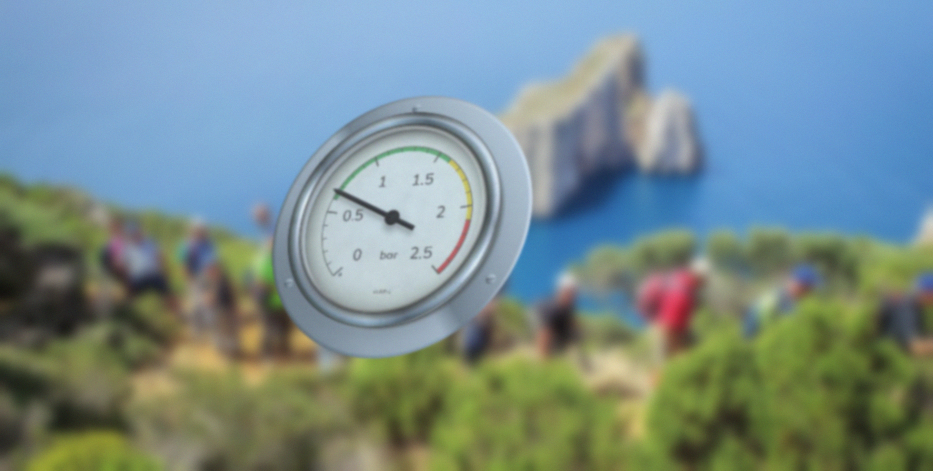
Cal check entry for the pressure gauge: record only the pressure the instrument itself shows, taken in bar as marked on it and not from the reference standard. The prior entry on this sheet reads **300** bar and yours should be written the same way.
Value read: **0.65** bar
